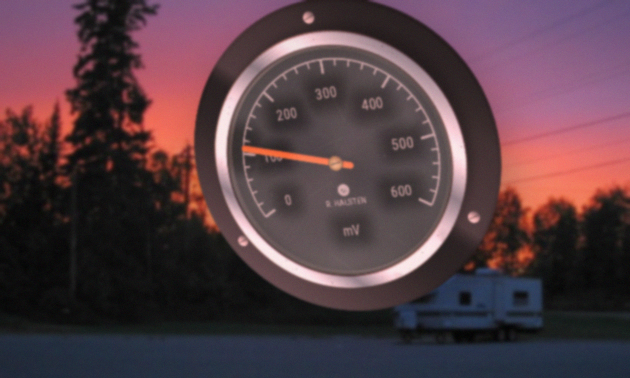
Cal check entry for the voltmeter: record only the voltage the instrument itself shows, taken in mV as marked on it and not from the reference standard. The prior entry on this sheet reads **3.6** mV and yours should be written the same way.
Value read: **110** mV
